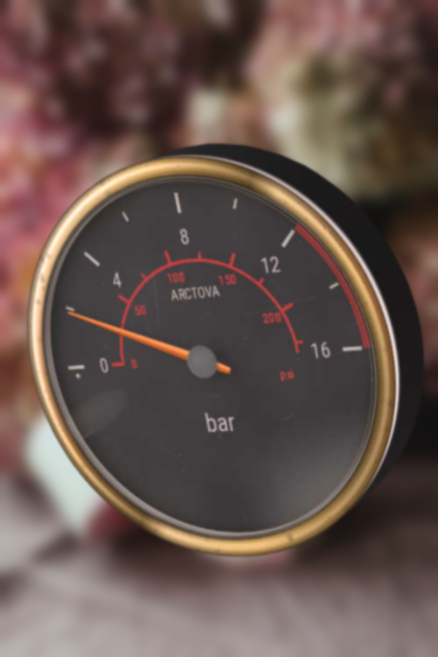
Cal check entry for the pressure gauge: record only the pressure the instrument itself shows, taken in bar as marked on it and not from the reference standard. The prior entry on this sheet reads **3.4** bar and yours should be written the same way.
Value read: **2** bar
